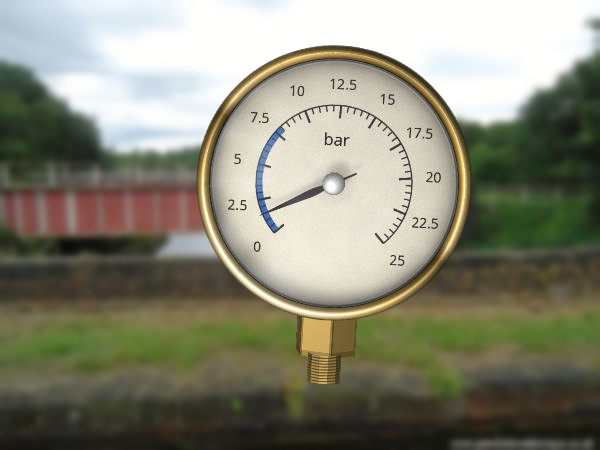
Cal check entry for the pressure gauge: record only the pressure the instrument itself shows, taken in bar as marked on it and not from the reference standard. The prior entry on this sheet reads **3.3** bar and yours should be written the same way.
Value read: **1.5** bar
